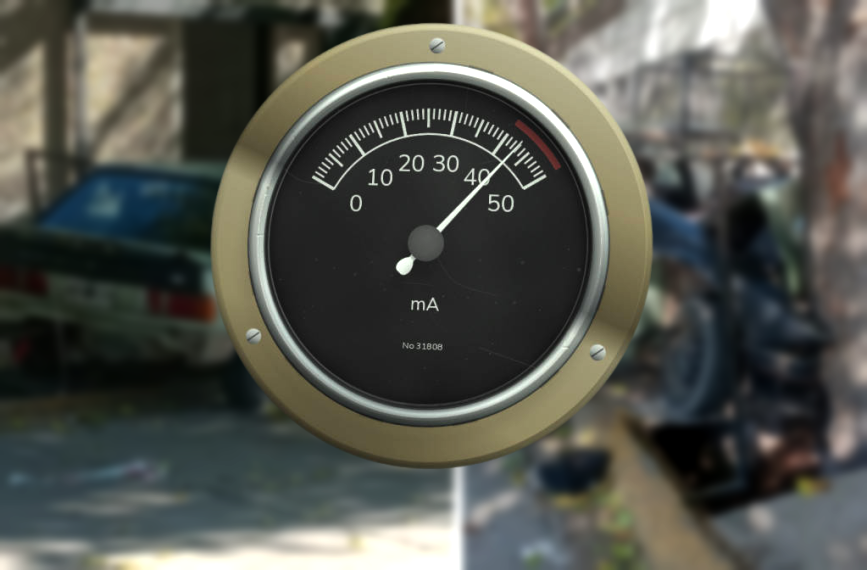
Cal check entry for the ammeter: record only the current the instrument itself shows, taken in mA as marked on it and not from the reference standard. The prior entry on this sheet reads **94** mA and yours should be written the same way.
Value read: **43** mA
